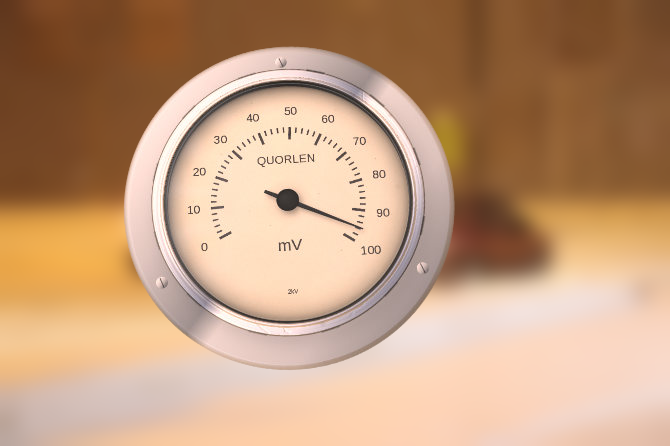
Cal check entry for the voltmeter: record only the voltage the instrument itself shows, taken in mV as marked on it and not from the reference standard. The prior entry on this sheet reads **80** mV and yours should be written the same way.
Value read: **96** mV
